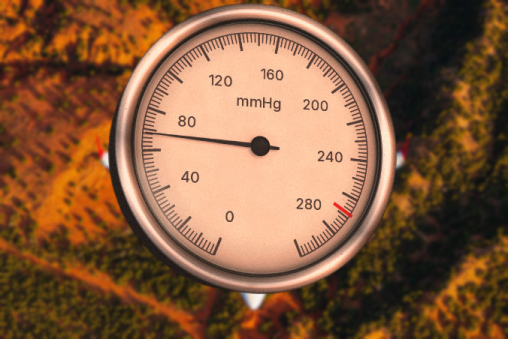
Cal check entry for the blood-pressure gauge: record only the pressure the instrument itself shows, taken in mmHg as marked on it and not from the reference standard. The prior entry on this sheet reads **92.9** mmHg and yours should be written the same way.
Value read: **68** mmHg
